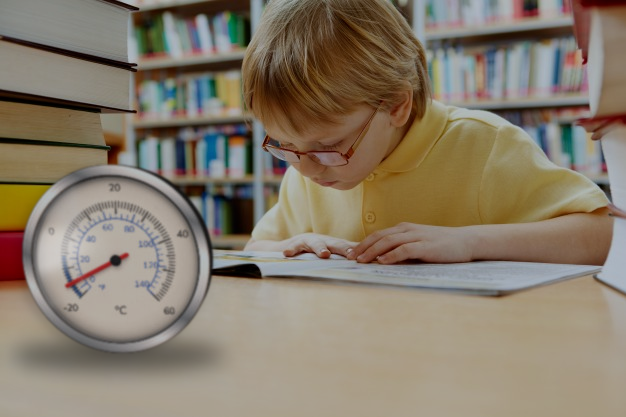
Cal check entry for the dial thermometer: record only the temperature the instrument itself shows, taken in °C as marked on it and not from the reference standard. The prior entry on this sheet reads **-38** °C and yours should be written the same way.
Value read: **-15** °C
